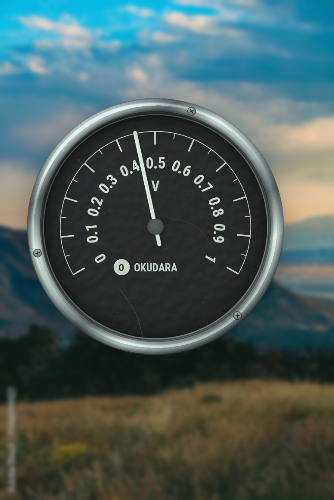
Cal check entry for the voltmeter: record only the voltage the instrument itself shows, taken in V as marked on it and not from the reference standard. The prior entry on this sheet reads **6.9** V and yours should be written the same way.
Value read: **0.45** V
